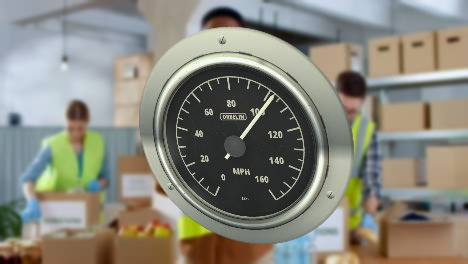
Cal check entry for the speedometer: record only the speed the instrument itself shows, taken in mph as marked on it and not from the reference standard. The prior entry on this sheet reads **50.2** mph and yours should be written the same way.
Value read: **102.5** mph
